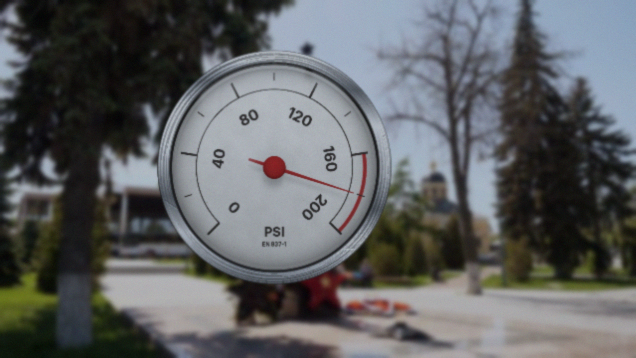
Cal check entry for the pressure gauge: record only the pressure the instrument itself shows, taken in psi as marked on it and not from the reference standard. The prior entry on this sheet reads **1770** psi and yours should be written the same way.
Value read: **180** psi
